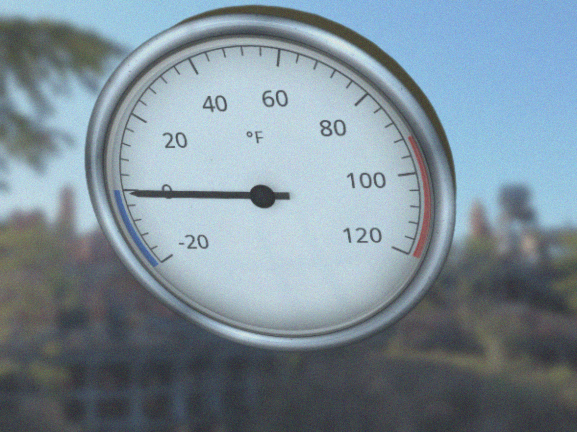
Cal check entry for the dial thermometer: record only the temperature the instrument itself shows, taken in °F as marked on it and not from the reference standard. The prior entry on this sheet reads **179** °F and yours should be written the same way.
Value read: **0** °F
